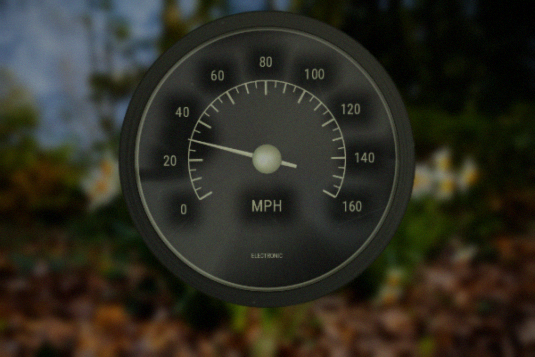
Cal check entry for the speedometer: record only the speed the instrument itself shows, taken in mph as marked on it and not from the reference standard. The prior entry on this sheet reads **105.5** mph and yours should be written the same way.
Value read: **30** mph
